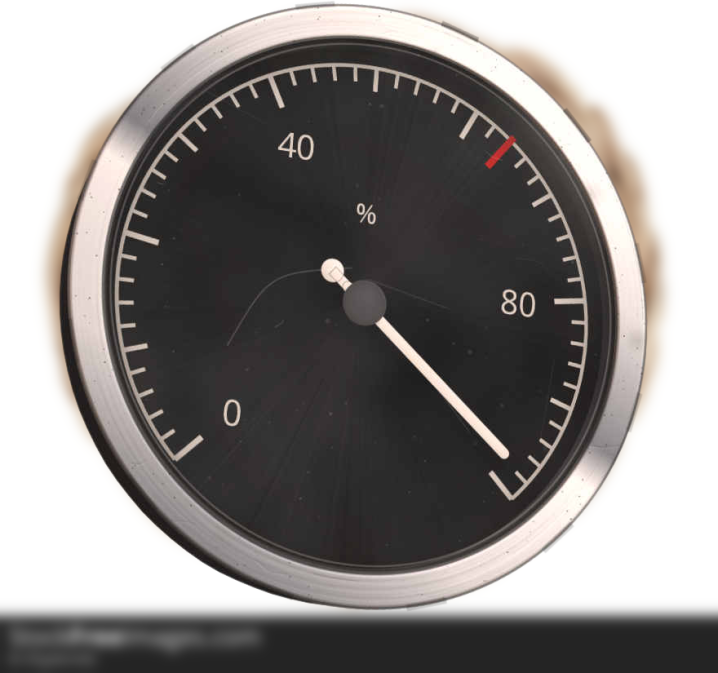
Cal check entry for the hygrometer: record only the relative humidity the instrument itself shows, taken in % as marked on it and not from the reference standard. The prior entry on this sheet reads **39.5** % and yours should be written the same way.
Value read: **98** %
